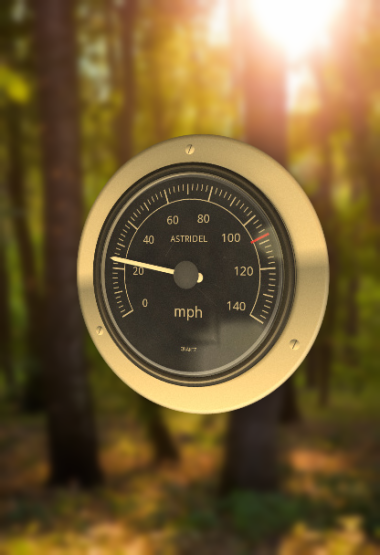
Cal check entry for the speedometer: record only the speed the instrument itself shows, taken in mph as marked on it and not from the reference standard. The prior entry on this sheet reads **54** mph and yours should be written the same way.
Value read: **24** mph
